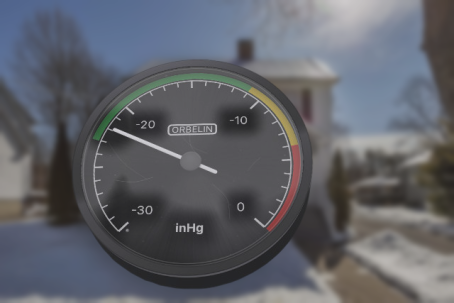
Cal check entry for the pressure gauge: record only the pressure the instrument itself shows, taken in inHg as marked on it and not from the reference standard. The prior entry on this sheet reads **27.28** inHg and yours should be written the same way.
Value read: **-22** inHg
